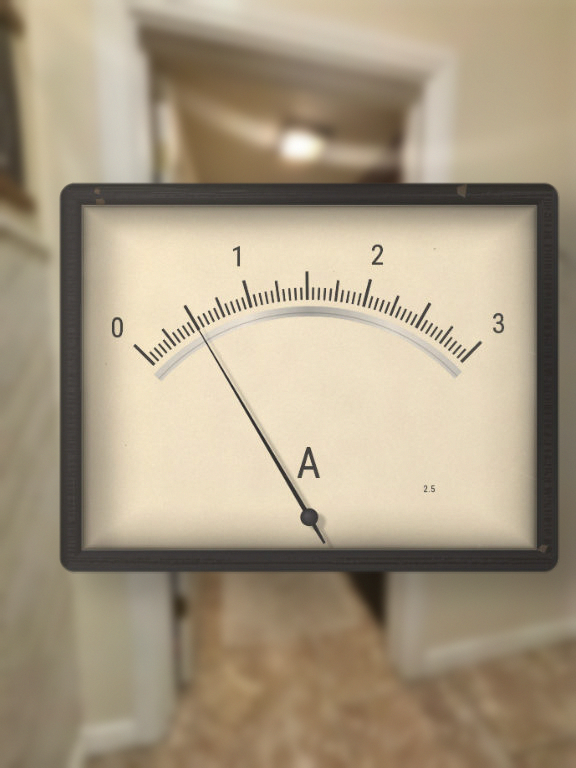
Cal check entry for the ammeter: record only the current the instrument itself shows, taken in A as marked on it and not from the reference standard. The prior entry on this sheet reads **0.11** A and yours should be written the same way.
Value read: **0.5** A
